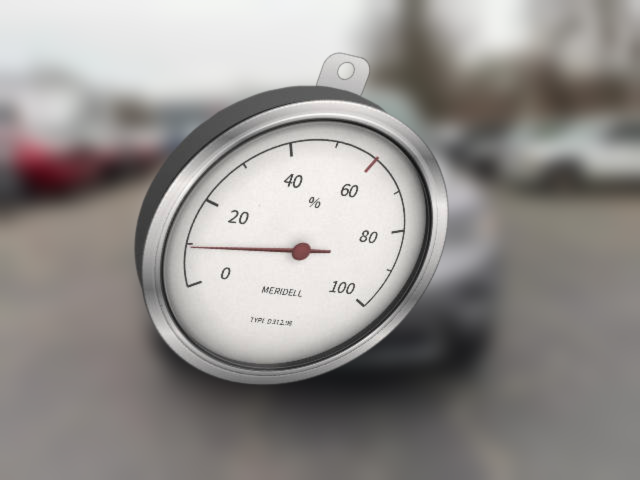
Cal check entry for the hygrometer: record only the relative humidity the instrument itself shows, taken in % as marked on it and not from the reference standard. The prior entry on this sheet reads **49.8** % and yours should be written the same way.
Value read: **10** %
